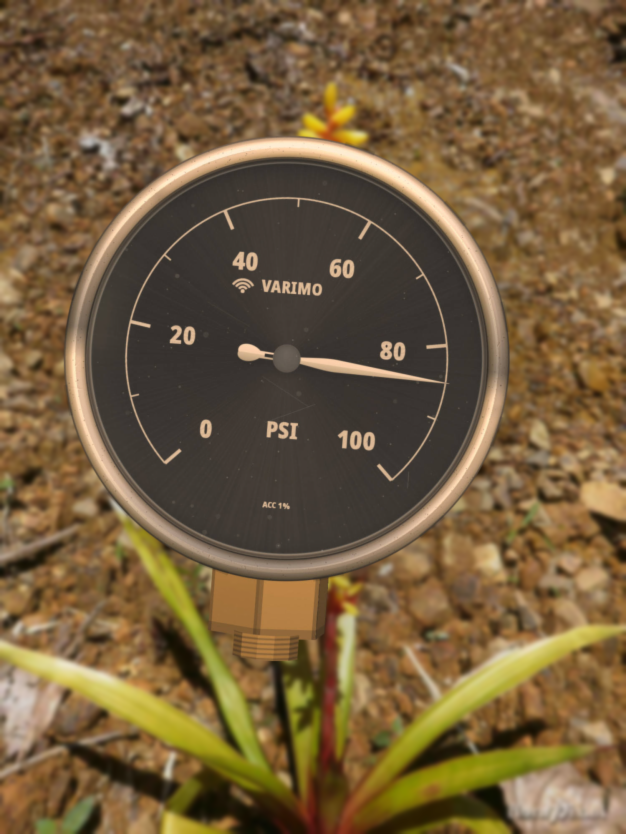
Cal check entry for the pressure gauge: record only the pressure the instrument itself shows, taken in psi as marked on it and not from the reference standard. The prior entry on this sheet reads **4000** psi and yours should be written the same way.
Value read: **85** psi
